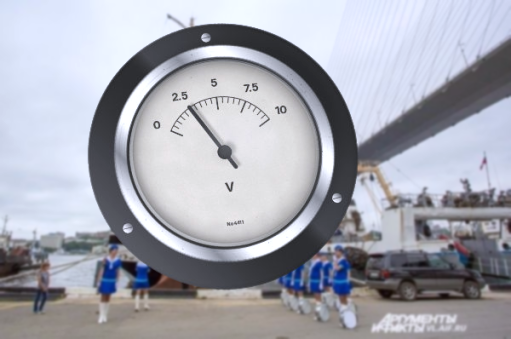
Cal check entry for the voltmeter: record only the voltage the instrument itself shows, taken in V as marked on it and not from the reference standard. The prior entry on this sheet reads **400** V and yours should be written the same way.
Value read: **2.5** V
